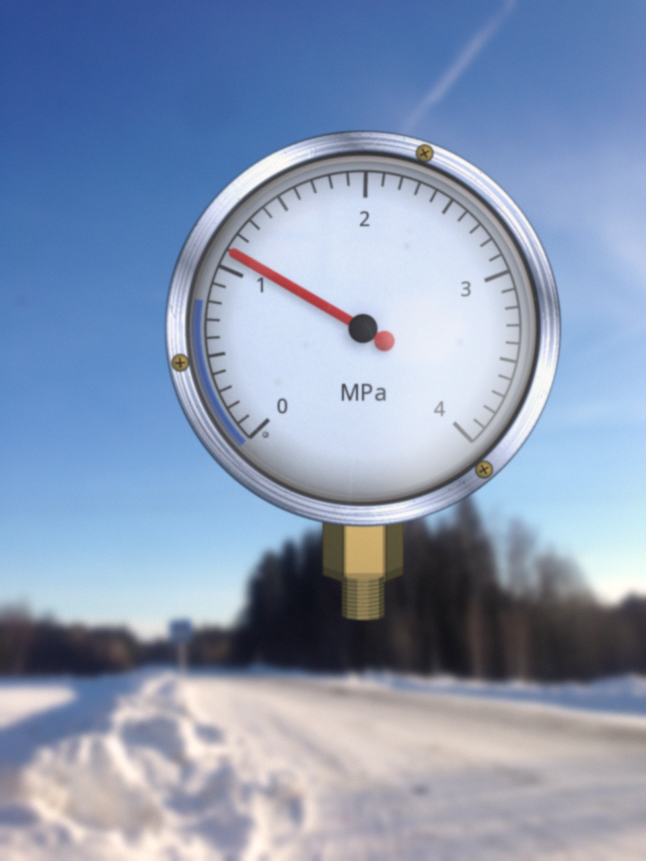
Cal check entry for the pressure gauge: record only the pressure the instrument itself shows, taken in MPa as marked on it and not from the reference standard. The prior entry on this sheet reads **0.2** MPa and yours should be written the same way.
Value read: **1.1** MPa
